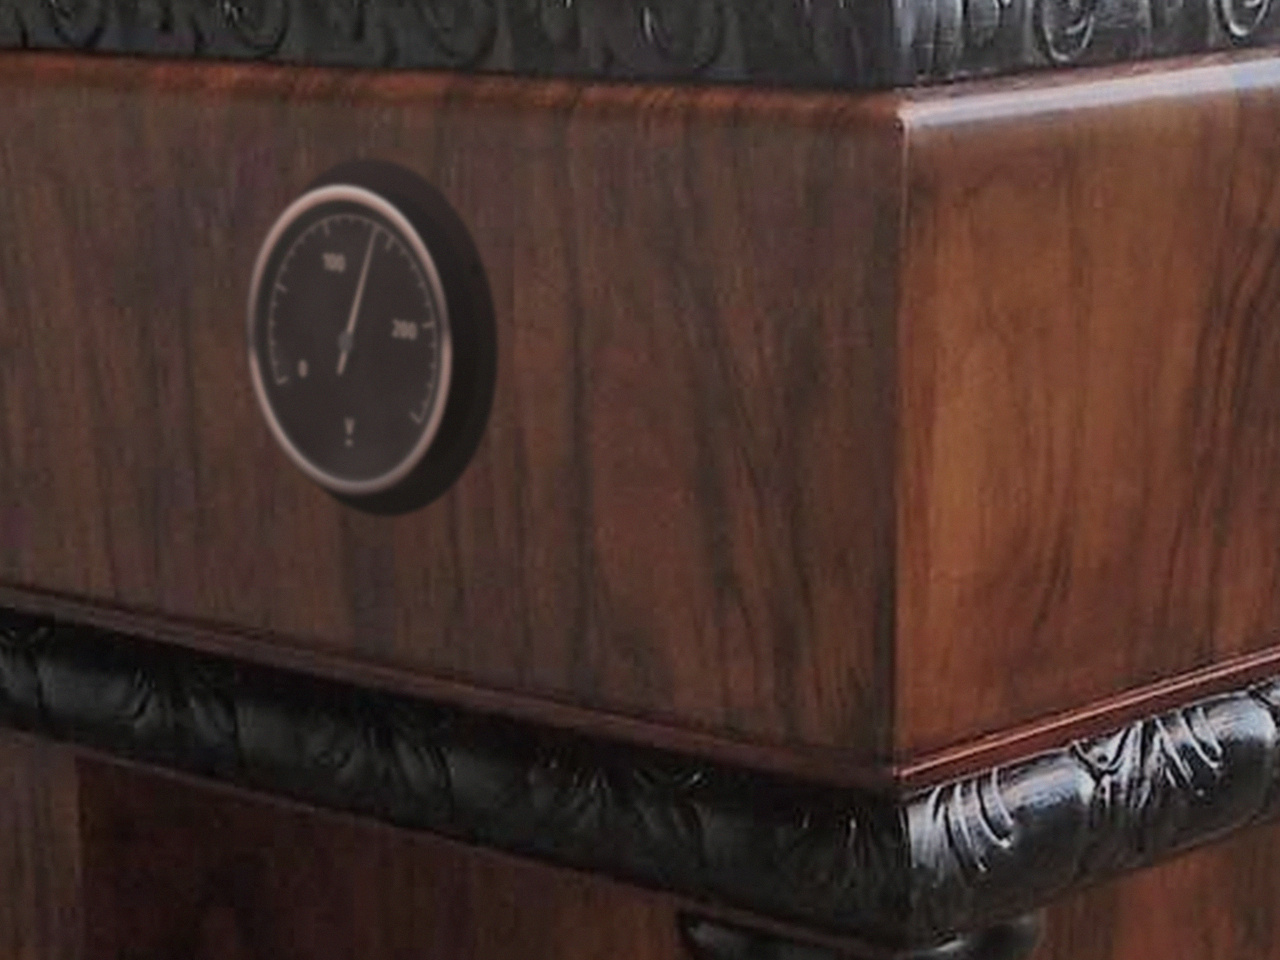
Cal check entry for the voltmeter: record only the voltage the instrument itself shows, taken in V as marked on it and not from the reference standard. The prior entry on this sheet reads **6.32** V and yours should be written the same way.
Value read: **140** V
